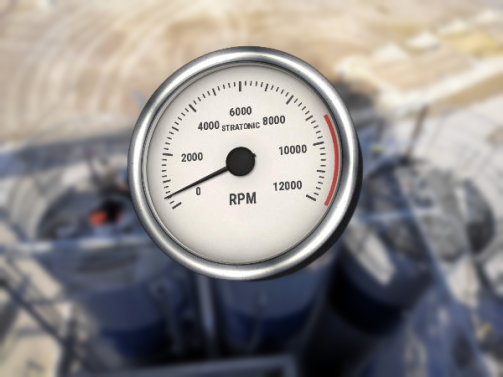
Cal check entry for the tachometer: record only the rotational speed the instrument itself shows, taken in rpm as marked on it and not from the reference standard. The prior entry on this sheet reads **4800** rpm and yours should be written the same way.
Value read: **400** rpm
